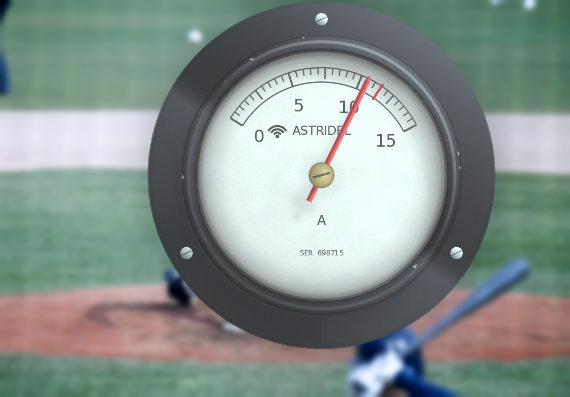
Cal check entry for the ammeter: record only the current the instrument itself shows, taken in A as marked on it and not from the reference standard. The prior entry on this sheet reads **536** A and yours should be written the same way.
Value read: **10.5** A
